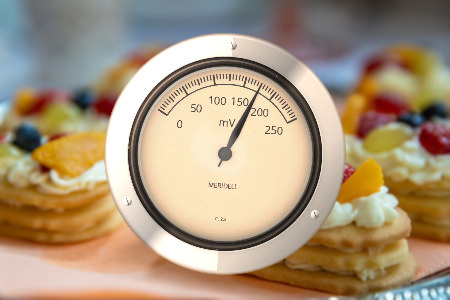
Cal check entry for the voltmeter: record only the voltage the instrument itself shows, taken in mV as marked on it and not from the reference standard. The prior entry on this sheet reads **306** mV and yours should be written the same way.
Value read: **175** mV
